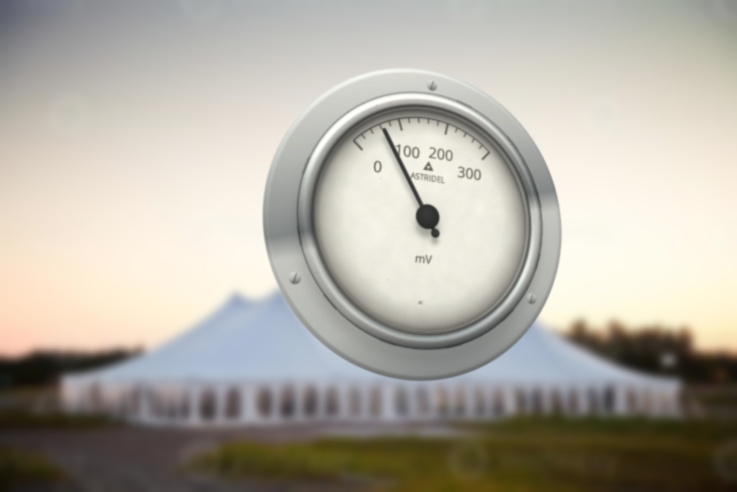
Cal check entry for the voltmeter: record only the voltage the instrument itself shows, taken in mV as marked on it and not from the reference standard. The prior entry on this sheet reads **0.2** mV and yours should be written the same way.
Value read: **60** mV
